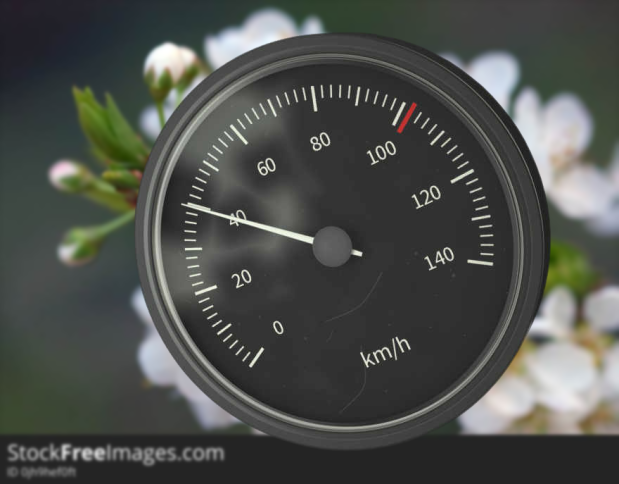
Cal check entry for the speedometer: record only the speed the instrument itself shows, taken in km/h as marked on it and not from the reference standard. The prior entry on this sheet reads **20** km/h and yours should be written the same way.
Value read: **40** km/h
